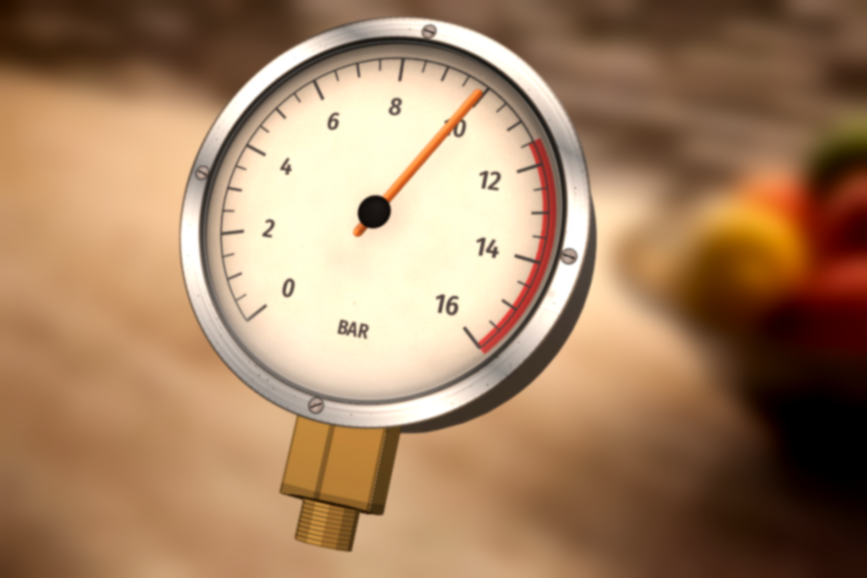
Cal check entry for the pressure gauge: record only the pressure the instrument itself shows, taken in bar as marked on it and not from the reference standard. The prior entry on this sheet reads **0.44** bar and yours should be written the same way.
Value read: **10** bar
